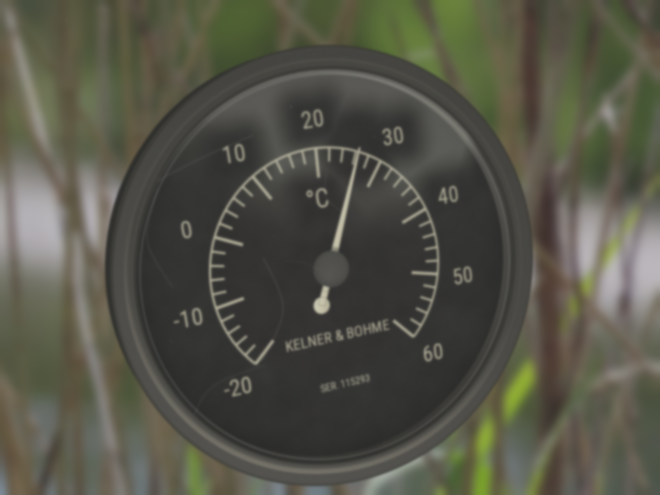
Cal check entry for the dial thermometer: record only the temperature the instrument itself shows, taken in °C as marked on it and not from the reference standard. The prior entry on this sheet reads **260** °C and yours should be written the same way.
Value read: **26** °C
